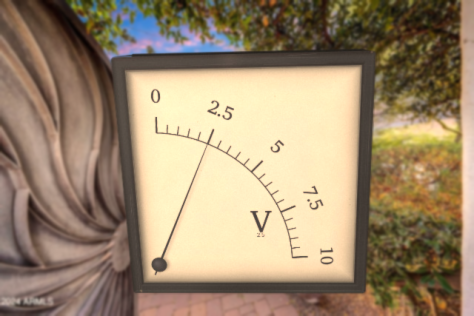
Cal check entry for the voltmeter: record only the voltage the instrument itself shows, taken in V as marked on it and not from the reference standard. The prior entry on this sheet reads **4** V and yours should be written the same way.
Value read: **2.5** V
